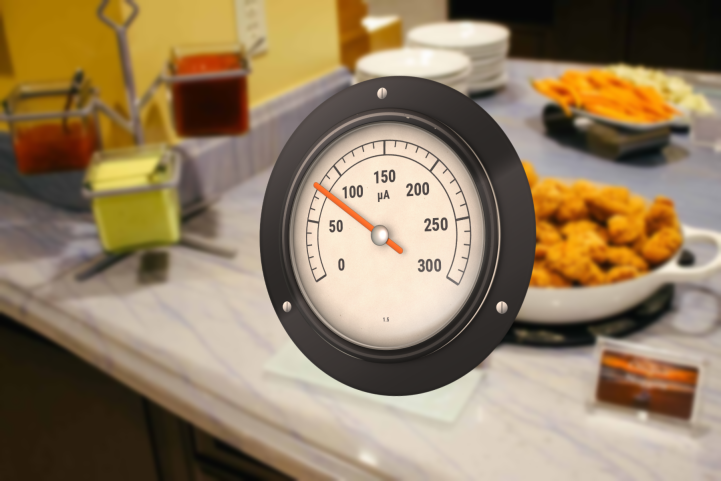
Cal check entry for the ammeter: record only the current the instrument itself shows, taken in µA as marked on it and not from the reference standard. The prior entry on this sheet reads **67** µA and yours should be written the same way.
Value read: **80** µA
